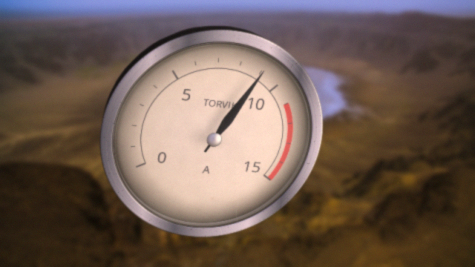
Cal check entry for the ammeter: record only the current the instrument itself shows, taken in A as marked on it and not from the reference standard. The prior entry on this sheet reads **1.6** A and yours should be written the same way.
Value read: **9** A
